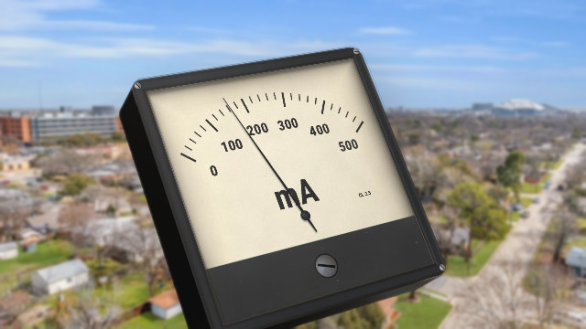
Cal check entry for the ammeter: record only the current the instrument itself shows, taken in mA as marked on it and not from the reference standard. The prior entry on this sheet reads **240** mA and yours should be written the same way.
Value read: **160** mA
